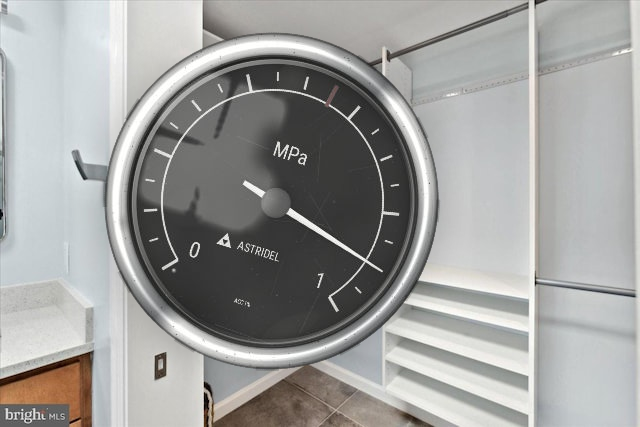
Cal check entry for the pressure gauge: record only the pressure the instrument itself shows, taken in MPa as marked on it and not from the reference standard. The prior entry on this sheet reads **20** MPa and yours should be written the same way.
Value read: **0.9** MPa
